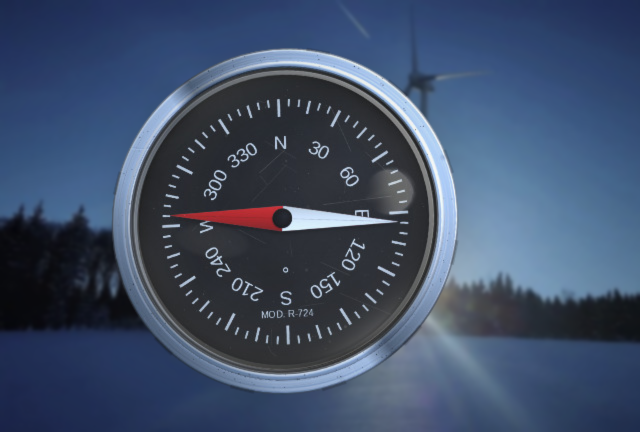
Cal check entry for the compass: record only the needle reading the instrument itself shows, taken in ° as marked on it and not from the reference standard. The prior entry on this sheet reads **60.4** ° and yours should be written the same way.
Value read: **275** °
